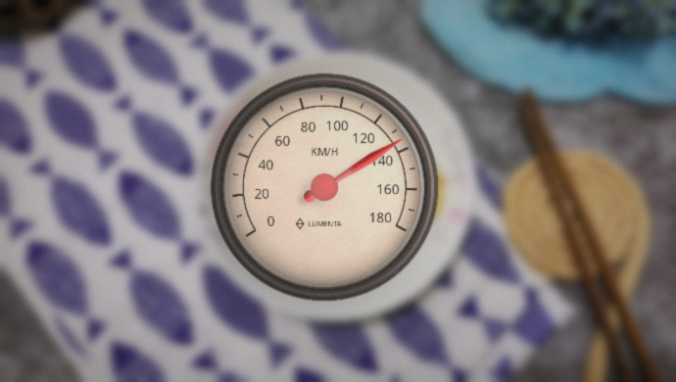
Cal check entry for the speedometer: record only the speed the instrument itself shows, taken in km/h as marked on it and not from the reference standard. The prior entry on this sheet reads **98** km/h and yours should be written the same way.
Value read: **135** km/h
